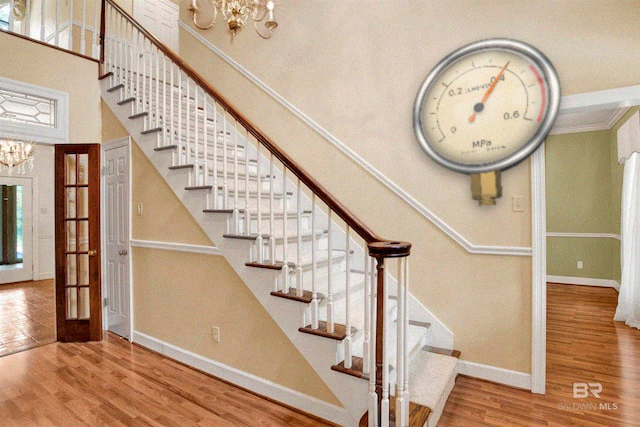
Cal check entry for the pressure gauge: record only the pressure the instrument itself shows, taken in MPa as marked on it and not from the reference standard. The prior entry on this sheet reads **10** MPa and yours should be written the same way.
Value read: **0.4** MPa
